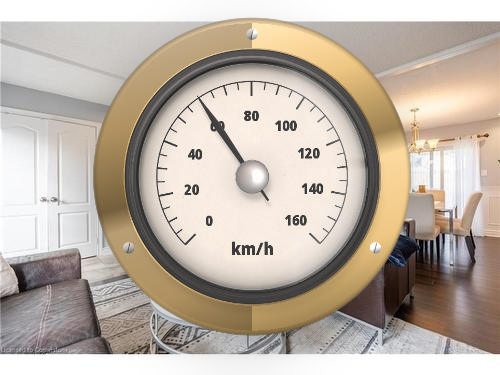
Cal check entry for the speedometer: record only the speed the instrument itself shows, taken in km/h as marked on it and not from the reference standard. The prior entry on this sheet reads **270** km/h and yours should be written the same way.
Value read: **60** km/h
